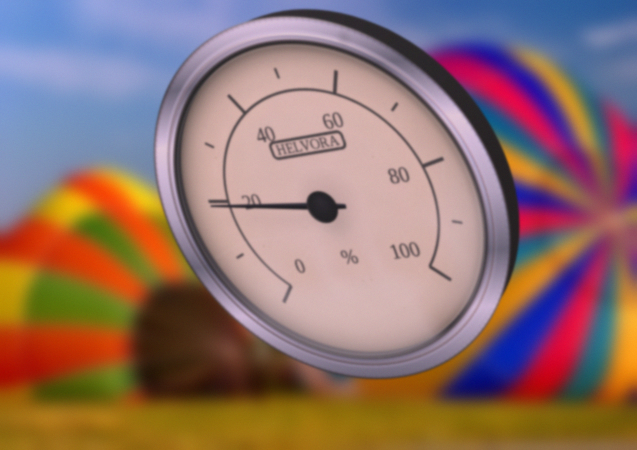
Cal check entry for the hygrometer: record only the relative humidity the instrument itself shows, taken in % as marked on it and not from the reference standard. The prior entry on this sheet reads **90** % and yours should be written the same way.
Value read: **20** %
